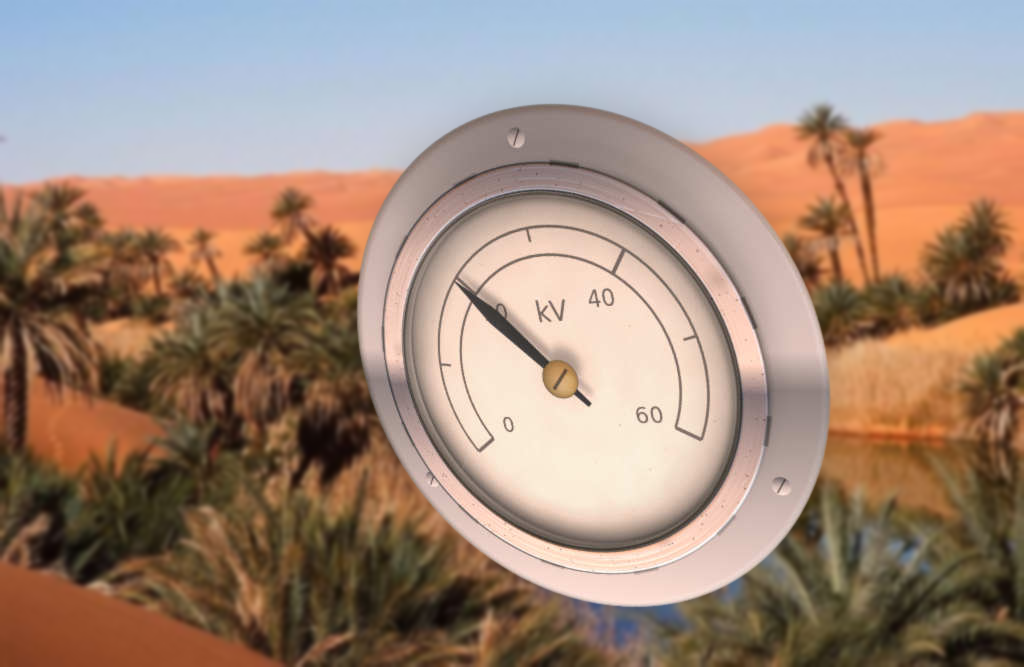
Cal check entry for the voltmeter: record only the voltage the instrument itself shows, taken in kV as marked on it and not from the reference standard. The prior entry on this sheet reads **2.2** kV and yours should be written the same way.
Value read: **20** kV
